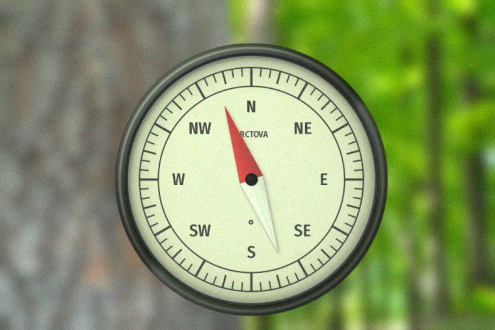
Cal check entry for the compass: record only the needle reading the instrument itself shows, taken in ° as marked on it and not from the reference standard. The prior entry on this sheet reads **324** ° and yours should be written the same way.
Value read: **340** °
